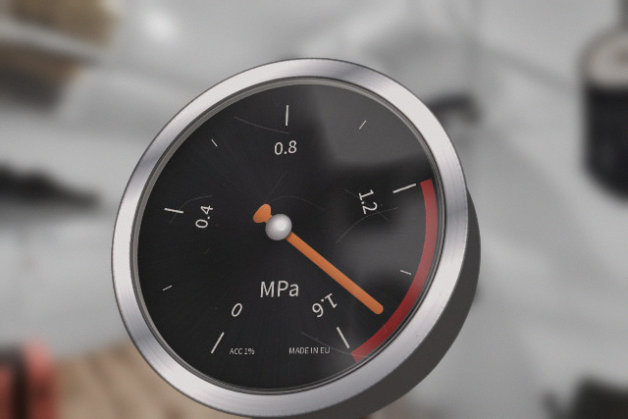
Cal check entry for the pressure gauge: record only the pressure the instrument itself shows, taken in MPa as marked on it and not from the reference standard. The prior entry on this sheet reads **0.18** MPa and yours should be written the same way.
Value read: **1.5** MPa
